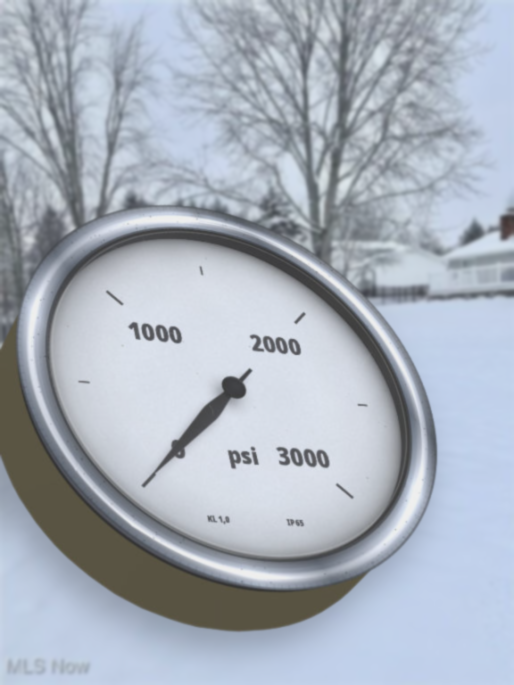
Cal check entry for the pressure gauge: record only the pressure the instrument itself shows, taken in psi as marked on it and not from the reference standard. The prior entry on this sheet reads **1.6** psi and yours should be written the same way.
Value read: **0** psi
